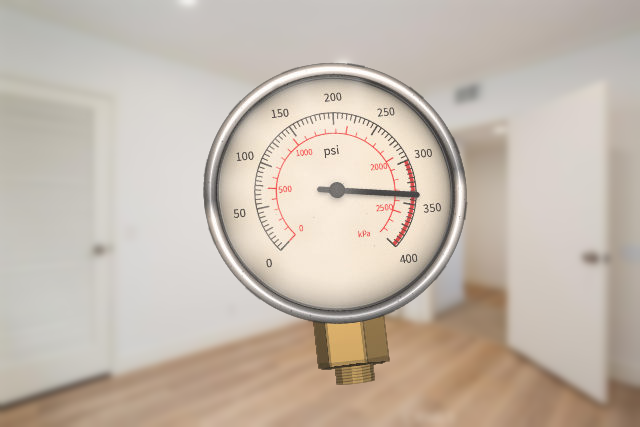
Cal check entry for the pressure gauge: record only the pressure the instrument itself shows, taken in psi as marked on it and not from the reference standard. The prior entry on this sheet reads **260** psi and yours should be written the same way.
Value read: **340** psi
